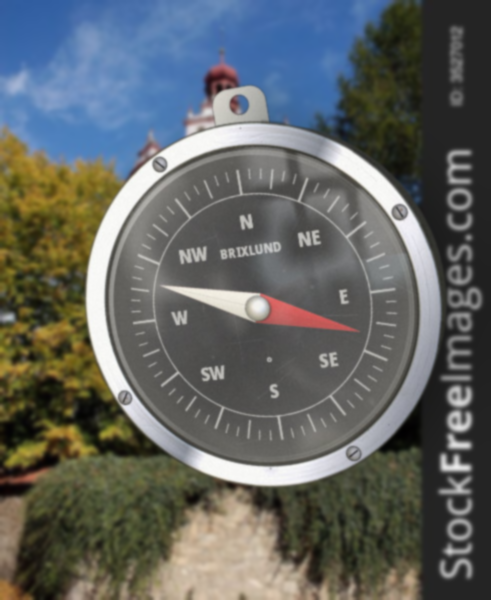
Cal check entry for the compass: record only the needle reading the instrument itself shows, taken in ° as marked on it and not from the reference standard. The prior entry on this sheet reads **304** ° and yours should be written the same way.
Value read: **110** °
